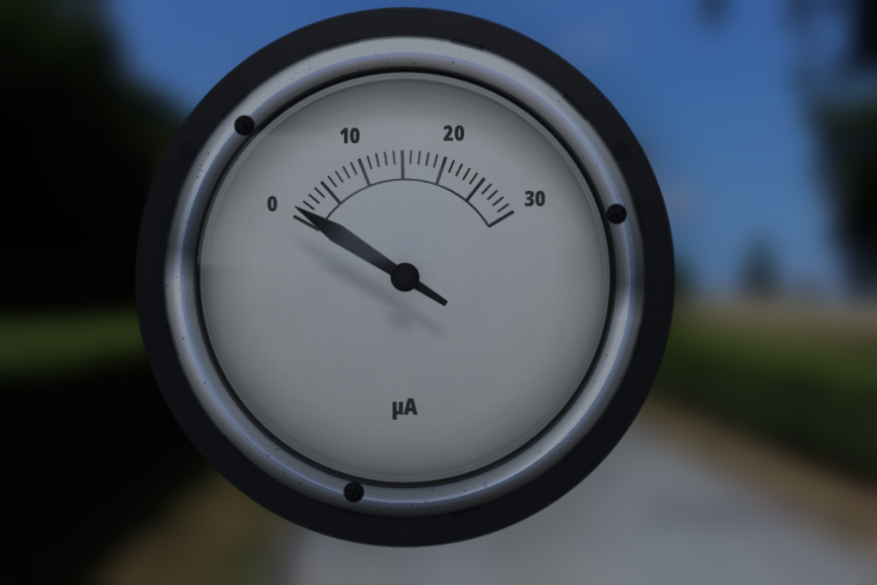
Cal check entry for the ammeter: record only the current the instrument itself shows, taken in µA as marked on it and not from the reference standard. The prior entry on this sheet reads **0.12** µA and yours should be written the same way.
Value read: **1** µA
